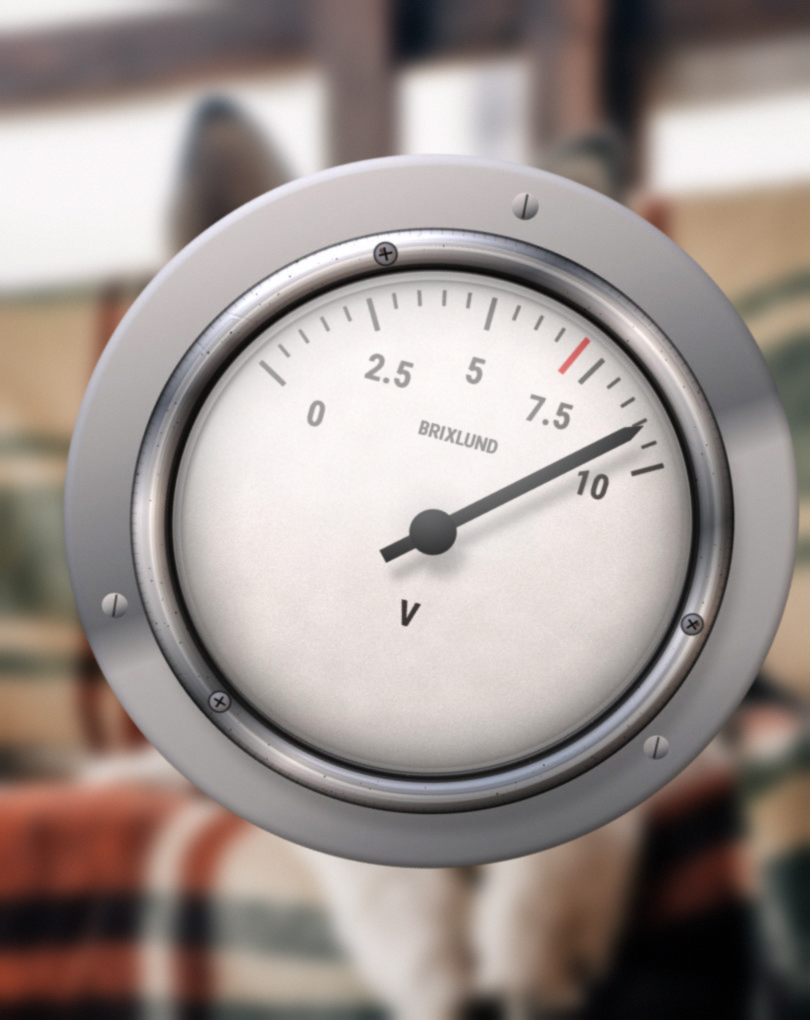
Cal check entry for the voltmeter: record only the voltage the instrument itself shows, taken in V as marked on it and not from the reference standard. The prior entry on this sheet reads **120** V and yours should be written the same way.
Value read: **9** V
